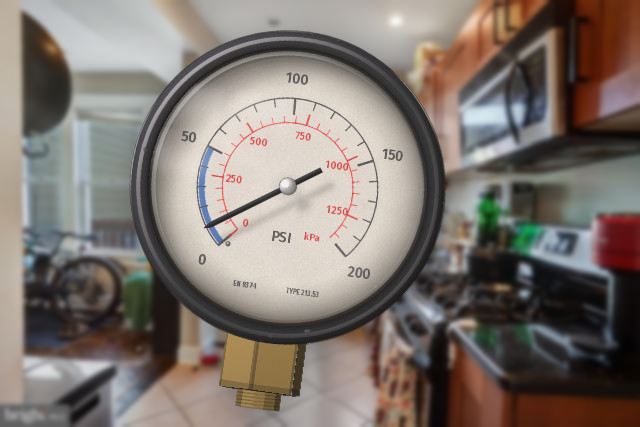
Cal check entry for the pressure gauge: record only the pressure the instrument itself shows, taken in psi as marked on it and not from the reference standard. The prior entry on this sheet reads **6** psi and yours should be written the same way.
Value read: **10** psi
